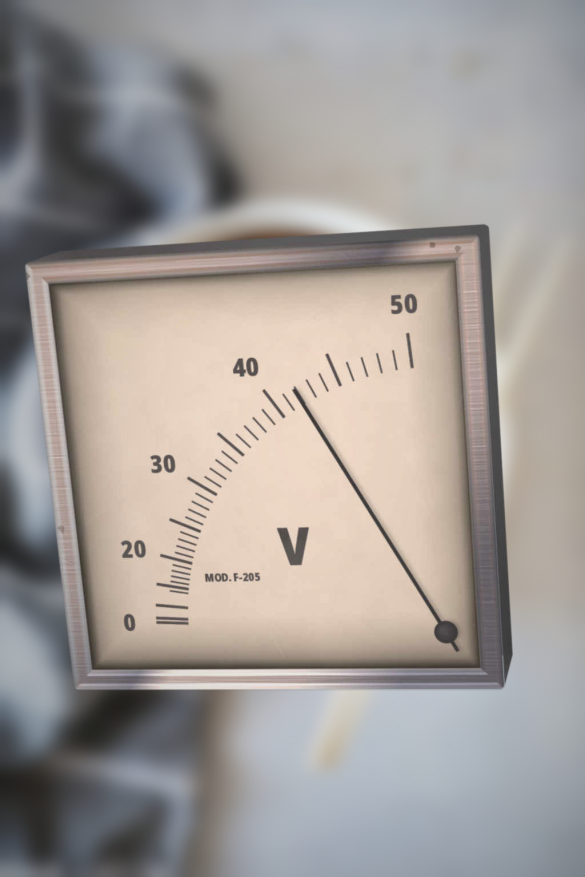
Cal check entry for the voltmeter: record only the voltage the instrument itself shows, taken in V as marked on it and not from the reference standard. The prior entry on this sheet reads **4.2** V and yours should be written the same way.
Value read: **42** V
